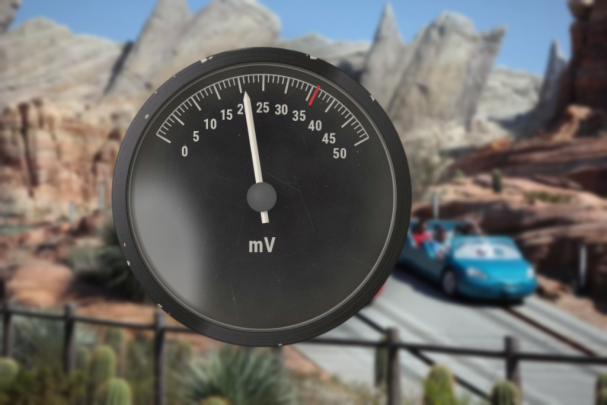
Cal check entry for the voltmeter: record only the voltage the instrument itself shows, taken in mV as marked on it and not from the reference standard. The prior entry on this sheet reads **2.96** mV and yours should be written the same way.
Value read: **21** mV
